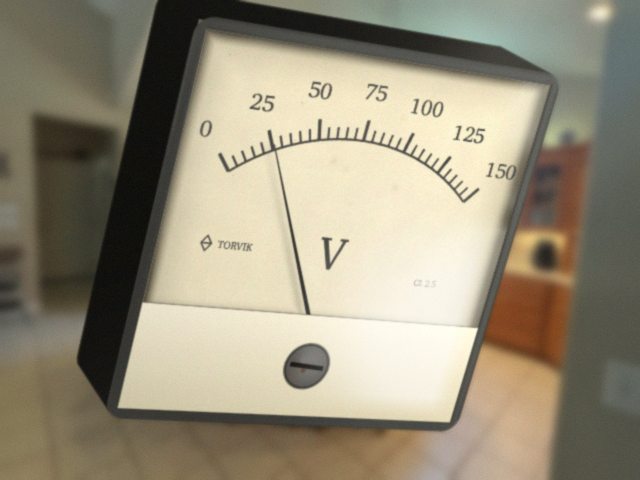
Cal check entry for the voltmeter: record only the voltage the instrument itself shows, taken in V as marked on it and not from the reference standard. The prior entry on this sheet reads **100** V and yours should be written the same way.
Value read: **25** V
